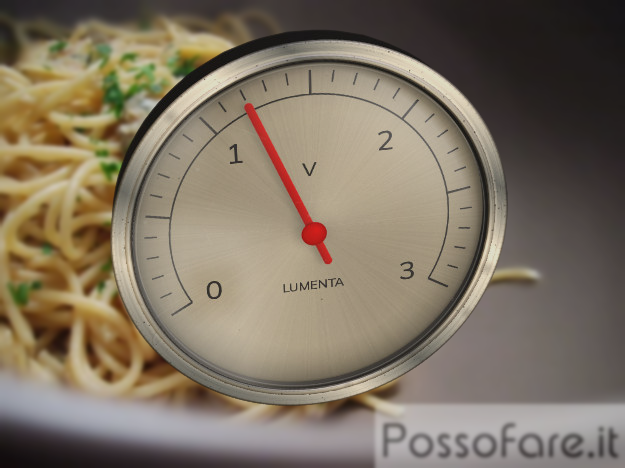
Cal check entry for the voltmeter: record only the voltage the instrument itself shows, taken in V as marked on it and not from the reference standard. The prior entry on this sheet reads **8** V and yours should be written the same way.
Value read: **1.2** V
